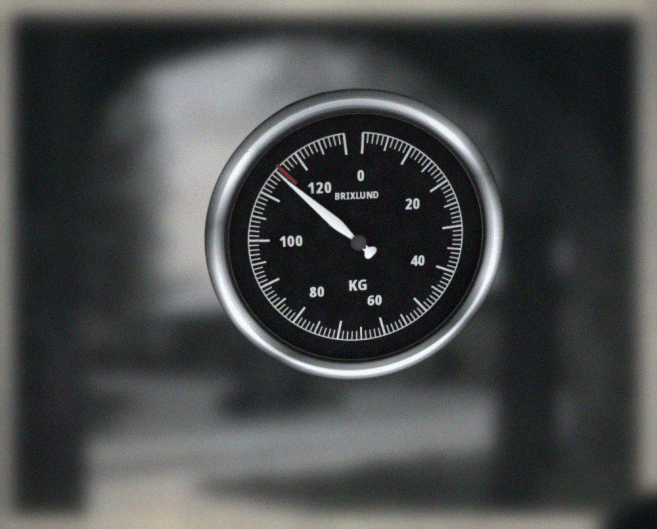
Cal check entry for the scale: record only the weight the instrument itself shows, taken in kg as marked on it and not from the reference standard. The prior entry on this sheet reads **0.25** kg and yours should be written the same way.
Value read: **115** kg
